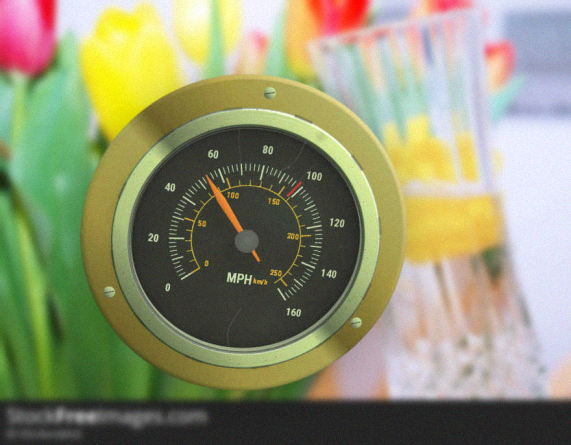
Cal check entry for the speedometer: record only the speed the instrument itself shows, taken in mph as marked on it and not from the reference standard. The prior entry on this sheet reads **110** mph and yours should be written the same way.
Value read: **54** mph
